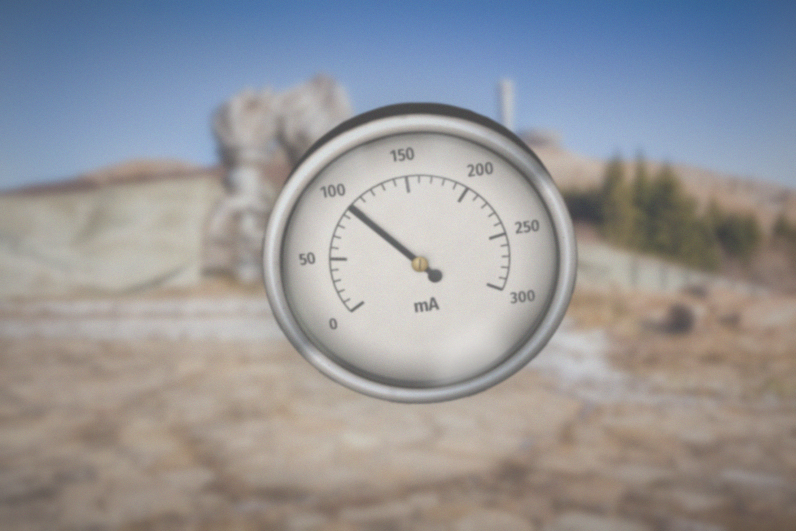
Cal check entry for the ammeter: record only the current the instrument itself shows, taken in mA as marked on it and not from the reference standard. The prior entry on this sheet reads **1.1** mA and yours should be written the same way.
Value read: **100** mA
